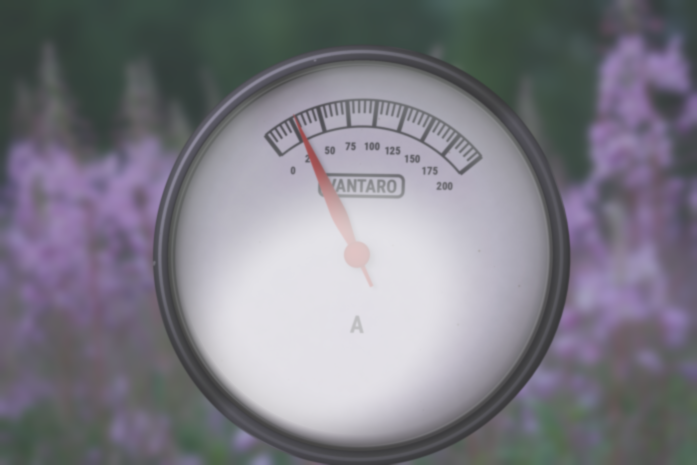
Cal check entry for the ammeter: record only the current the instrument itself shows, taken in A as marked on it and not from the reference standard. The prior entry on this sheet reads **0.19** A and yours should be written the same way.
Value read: **30** A
